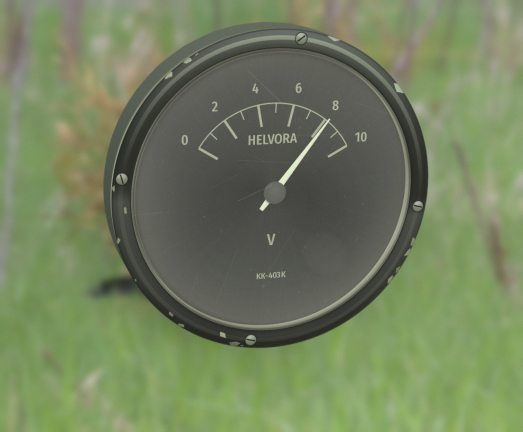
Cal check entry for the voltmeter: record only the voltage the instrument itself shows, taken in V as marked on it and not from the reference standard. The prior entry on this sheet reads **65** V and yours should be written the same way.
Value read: **8** V
